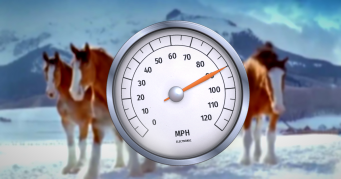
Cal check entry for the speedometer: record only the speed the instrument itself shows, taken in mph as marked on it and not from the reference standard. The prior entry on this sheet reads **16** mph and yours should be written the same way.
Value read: **90** mph
